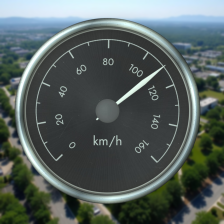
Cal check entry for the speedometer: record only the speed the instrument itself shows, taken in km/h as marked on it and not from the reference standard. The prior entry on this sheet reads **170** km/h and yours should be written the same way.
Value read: **110** km/h
